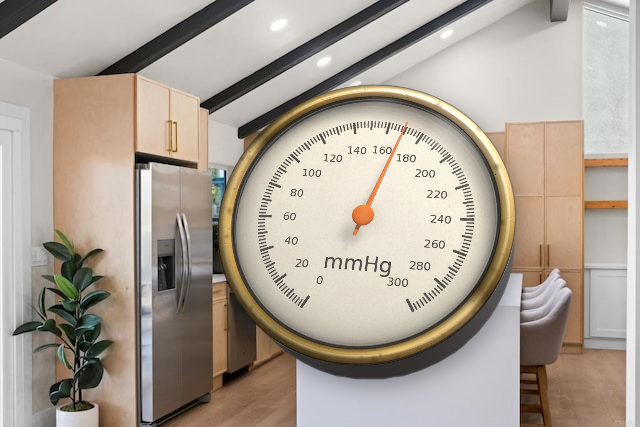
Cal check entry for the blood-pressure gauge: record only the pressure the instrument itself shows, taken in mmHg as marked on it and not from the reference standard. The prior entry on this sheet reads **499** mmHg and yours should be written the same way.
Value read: **170** mmHg
